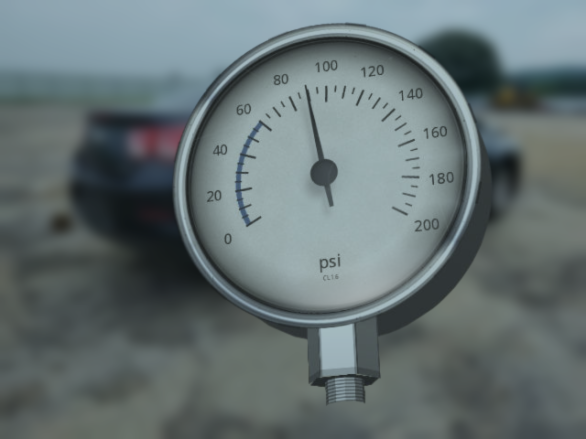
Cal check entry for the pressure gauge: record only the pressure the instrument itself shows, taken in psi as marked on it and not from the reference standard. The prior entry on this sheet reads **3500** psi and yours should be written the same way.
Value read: **90** psi
